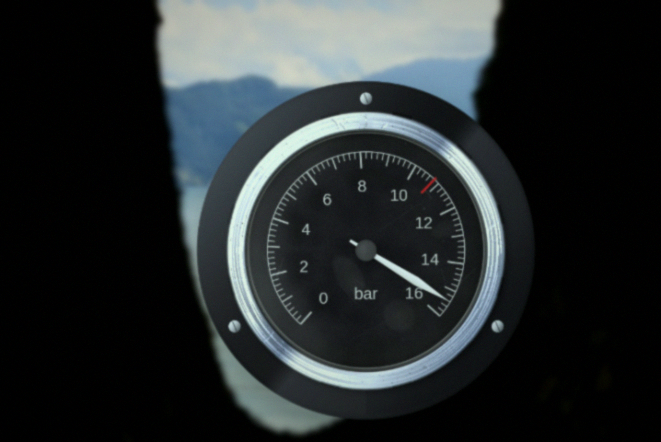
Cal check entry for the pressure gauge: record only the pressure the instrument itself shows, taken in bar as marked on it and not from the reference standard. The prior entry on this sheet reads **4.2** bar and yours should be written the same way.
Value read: **15.4** bar
